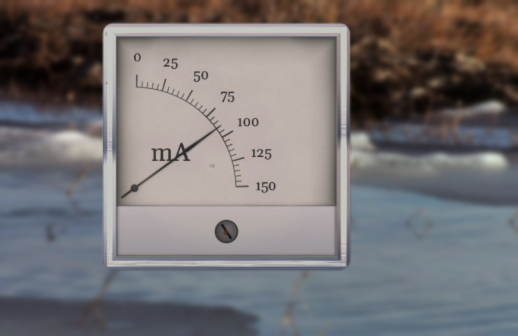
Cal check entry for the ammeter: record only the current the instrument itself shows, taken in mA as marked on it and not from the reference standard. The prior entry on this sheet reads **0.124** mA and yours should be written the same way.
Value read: **90** mA
